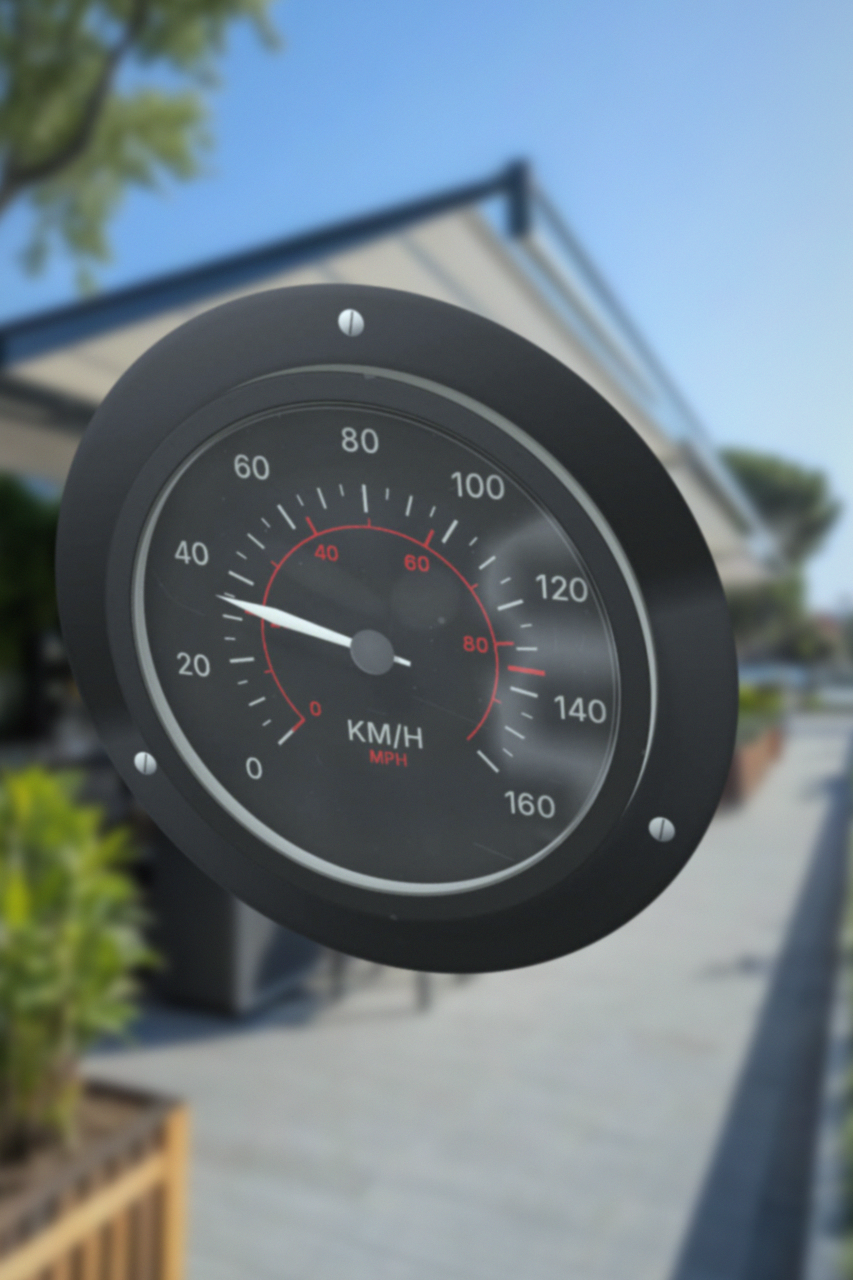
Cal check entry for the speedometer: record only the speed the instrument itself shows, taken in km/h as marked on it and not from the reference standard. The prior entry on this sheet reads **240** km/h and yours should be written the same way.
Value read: **35** km/h
